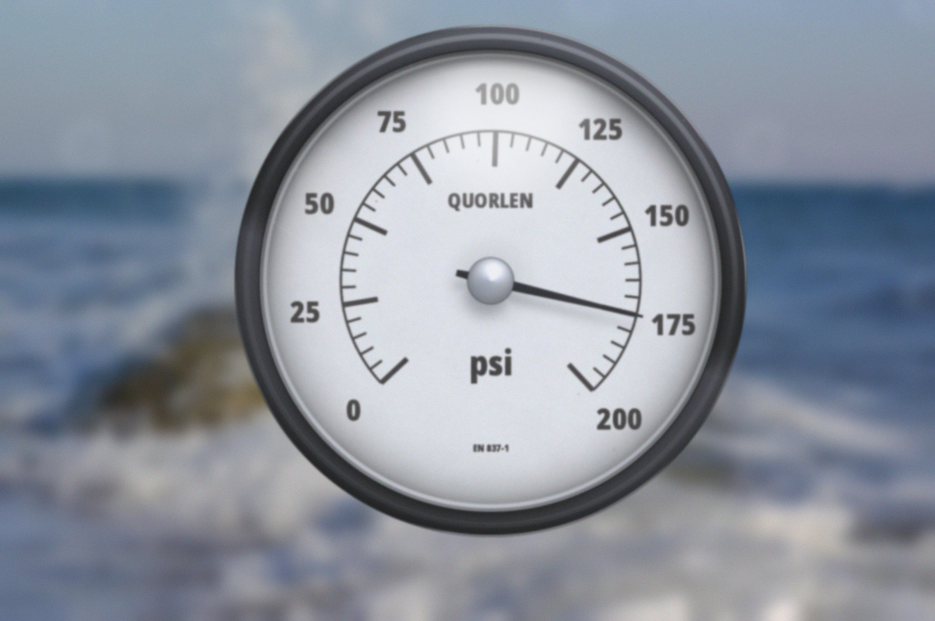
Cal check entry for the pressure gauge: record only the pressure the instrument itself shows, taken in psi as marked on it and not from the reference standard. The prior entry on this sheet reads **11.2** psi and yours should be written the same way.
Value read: **175** psi
